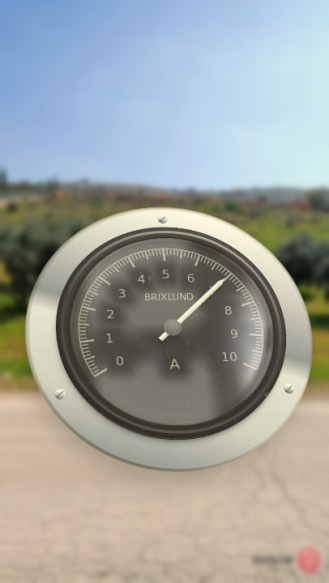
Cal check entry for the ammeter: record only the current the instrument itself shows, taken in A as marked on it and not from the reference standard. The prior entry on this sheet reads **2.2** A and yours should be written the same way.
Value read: **7** A
